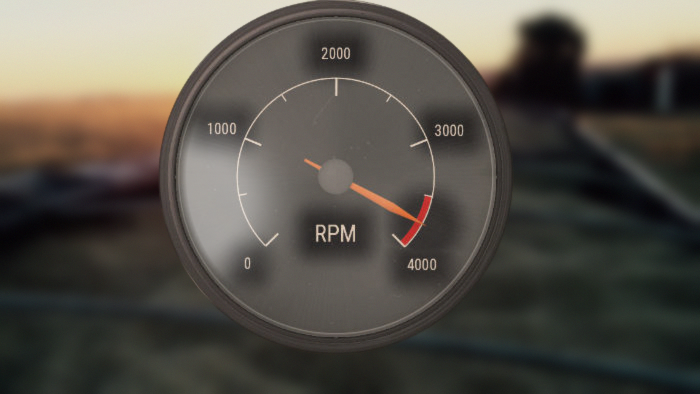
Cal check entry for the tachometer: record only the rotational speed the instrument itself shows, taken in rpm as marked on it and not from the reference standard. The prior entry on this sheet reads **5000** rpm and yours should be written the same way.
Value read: **3750** rpm
